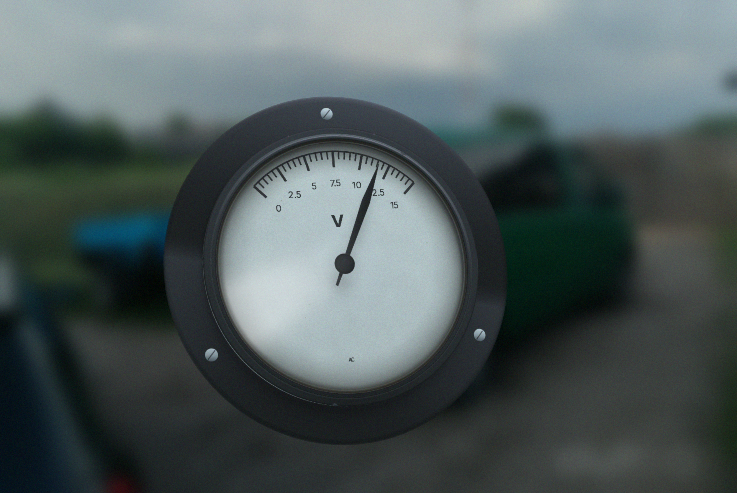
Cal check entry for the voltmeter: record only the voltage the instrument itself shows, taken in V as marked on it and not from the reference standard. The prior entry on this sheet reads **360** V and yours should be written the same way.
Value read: **11.5** V
